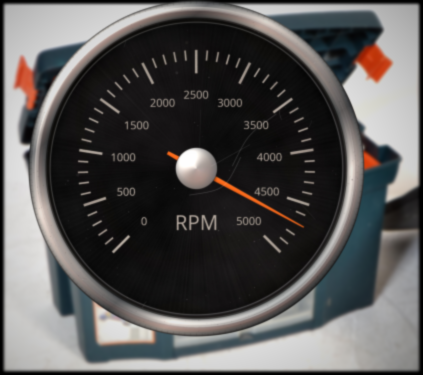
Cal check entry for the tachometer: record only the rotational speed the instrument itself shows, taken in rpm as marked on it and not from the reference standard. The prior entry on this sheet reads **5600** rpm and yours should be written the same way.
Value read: **4700** rpm
